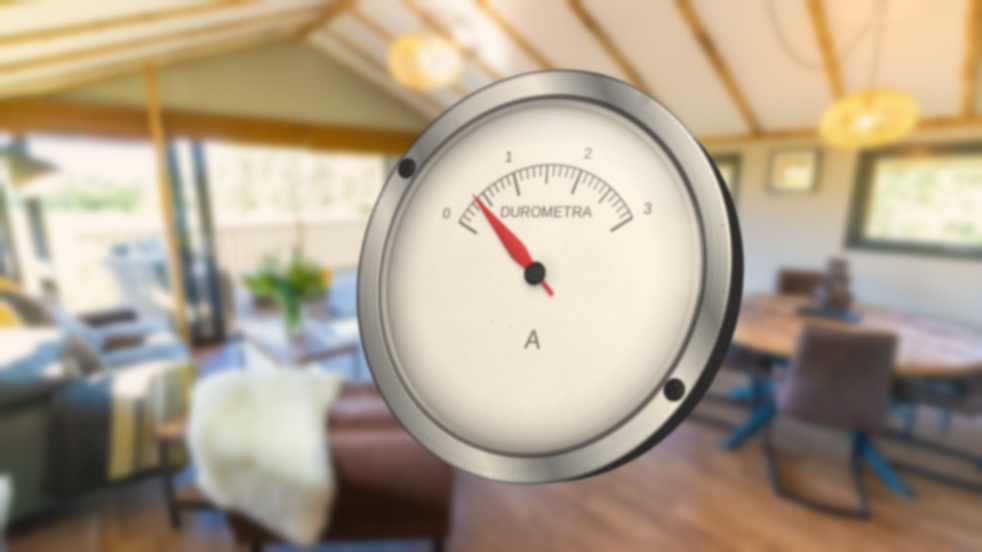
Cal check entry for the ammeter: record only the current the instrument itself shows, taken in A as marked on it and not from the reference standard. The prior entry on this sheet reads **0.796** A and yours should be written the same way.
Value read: **0.4** A
